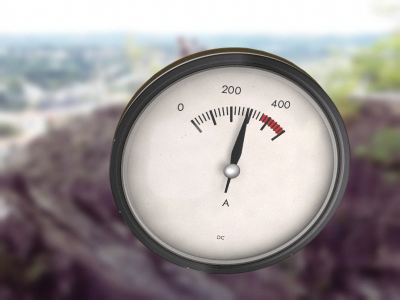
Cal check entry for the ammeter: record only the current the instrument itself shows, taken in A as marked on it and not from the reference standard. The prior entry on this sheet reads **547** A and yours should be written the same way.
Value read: **280** A
